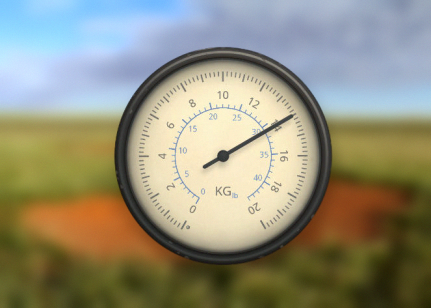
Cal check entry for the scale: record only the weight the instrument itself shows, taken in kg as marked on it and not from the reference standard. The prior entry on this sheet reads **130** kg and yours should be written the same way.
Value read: **14** kg
